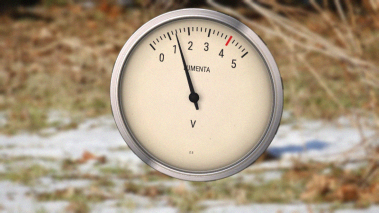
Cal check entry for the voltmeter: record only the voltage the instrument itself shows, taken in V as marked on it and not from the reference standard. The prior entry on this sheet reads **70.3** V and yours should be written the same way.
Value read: **1.4** V
